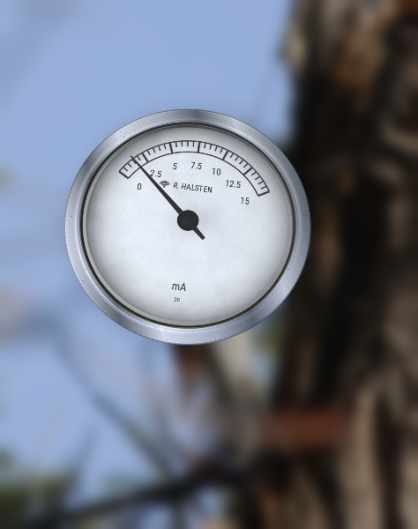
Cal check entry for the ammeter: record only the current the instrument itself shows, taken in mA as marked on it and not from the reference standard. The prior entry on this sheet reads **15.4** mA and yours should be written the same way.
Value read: **1.5** mA
